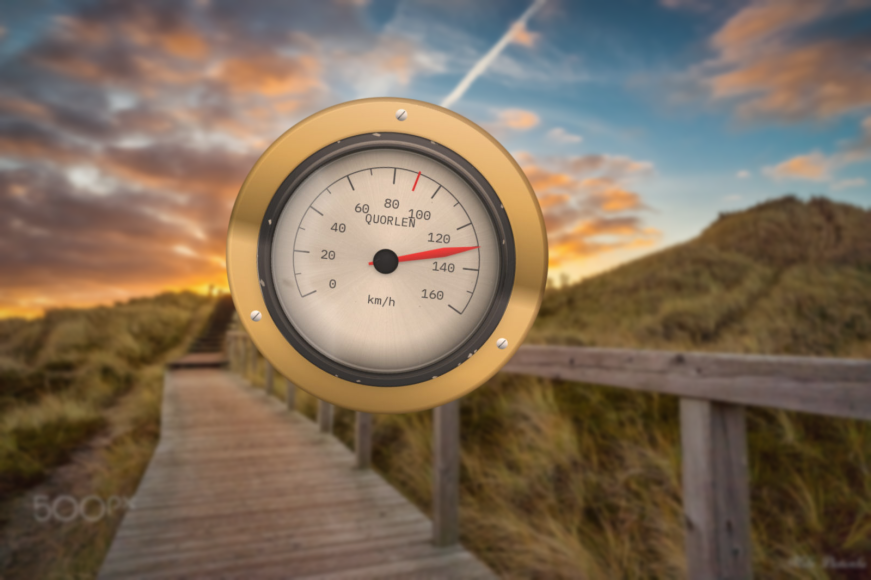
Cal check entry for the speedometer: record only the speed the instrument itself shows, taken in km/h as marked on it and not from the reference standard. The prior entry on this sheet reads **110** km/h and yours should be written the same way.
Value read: **130** km/h
